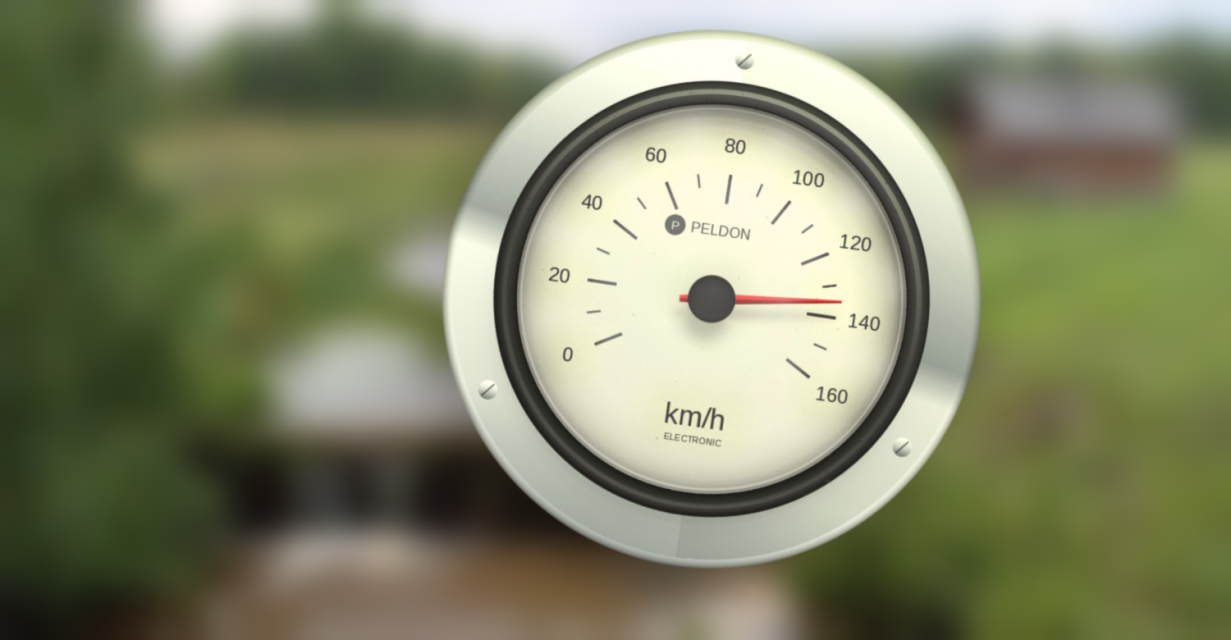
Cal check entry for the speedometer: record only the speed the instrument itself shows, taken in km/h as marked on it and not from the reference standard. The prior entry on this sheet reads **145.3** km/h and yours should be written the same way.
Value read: **135** km/h
